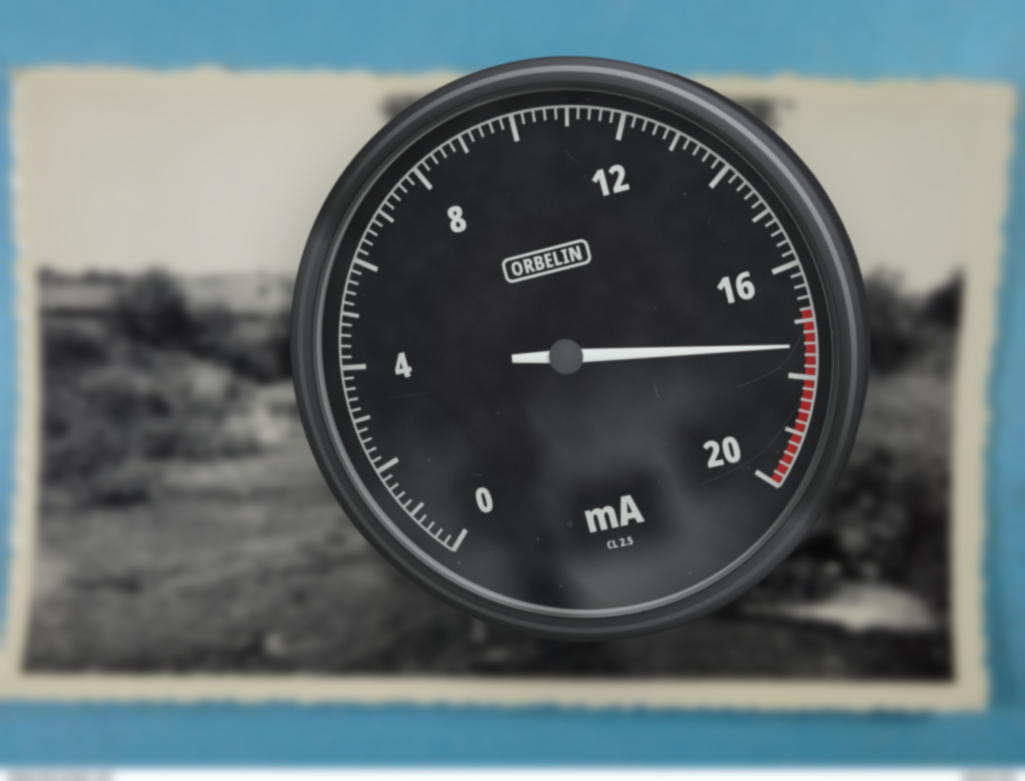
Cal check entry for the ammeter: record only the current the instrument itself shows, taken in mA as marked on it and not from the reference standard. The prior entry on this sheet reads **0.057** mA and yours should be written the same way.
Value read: **17.4** mA
